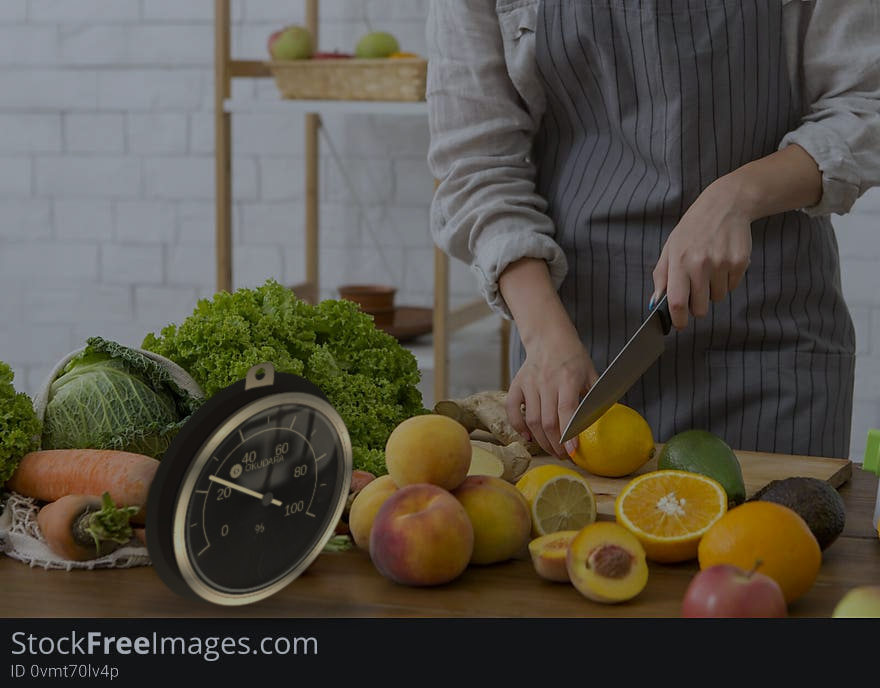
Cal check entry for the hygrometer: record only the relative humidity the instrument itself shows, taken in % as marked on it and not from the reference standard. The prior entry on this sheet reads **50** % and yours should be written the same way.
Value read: **25** %
